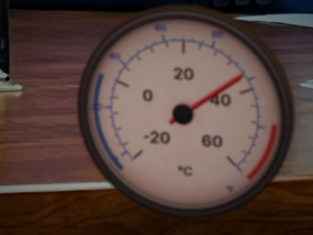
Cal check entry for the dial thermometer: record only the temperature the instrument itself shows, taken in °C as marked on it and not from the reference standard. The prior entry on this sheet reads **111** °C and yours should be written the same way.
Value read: **36** °C
